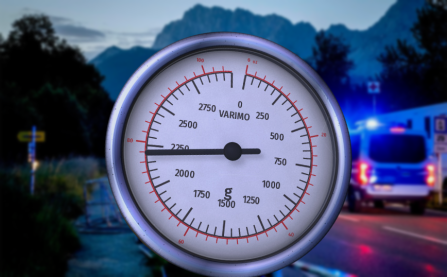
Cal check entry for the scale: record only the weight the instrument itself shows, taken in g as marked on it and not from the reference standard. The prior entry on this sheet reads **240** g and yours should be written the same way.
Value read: **2200** g
